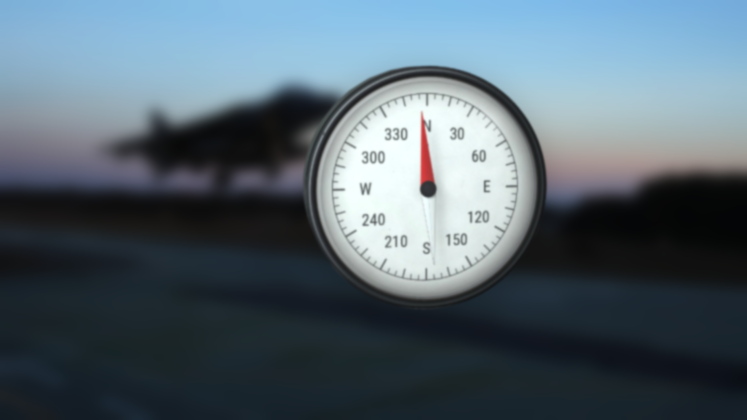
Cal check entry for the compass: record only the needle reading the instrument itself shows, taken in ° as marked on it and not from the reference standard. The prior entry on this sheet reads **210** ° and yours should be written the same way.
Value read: **355** °
